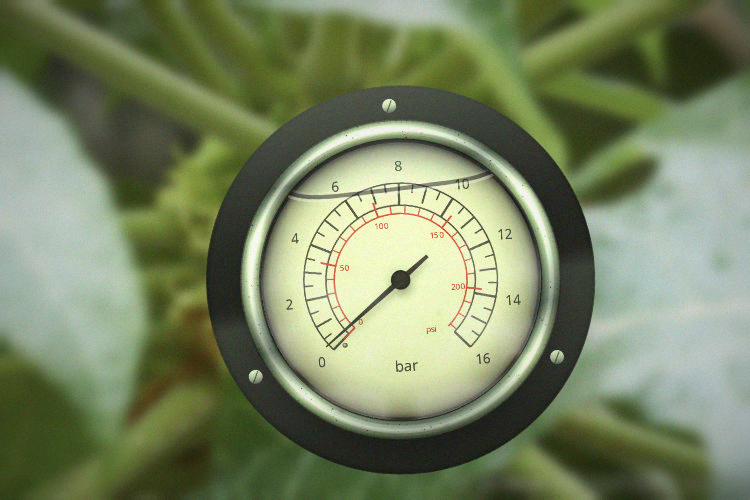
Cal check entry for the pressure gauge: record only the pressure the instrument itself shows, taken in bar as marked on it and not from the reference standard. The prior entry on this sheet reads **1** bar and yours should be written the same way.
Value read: **0.25** bar
